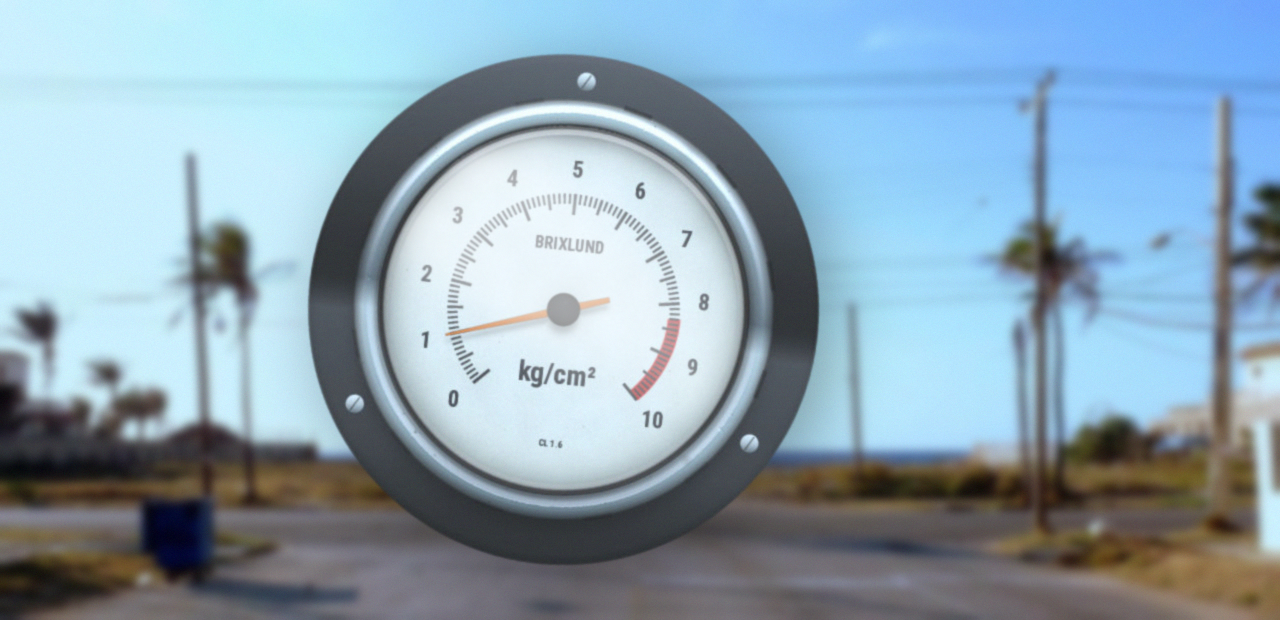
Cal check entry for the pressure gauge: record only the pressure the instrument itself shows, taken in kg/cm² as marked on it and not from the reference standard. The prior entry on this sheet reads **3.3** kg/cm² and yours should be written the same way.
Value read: **1** kg/cm²
